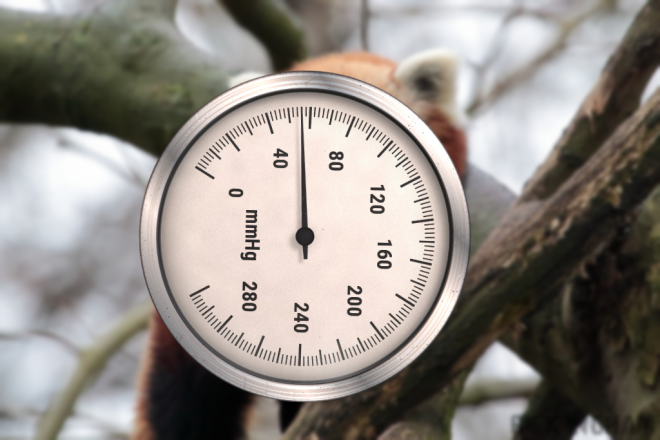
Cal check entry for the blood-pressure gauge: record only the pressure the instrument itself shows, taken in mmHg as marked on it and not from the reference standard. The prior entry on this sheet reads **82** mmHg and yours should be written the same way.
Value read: **56** mmHg
